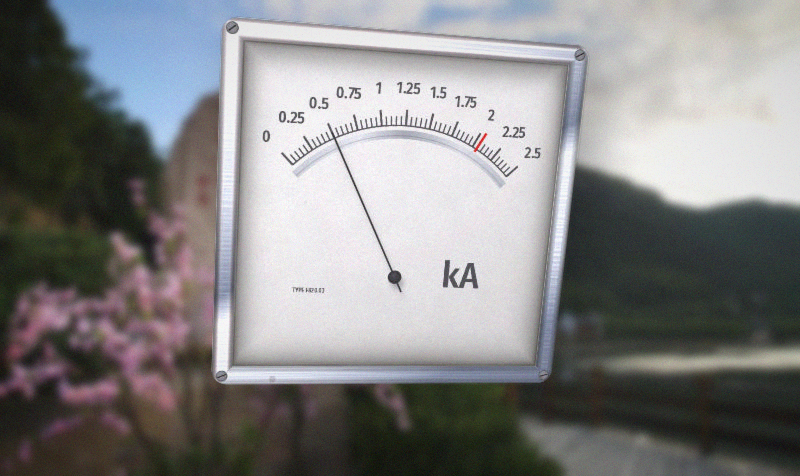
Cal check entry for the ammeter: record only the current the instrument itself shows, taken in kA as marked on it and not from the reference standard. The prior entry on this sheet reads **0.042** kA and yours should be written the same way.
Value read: **0.5** kA
